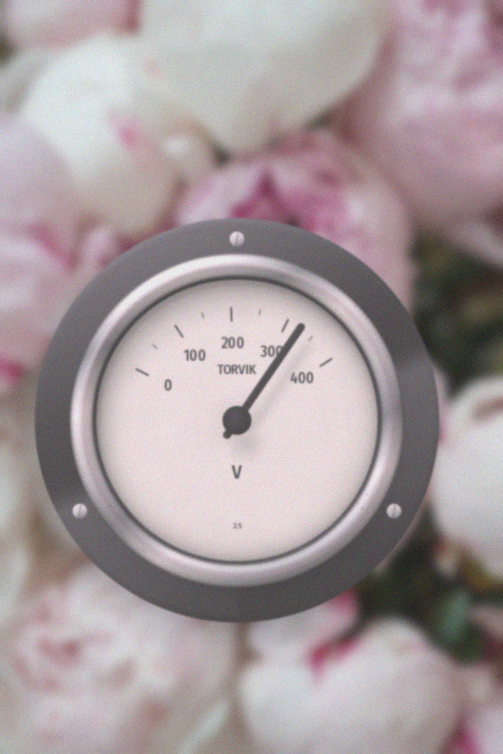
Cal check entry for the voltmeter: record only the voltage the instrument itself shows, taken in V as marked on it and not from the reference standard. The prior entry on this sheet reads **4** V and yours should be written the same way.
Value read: **325** V
